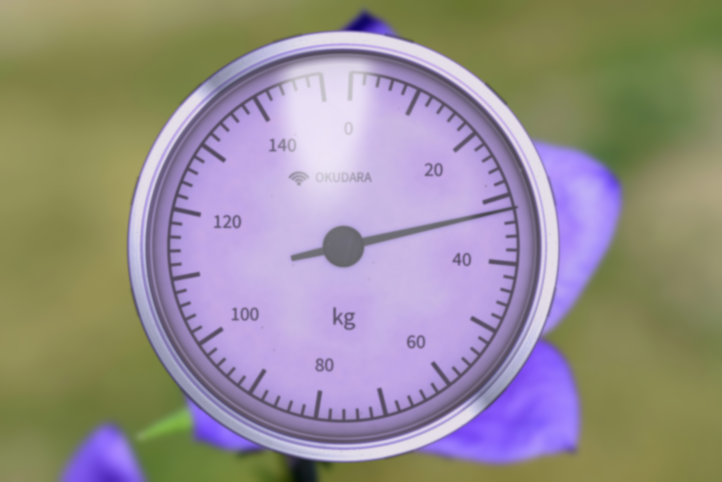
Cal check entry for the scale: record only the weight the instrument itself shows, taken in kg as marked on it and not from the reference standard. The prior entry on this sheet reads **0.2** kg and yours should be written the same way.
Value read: **32** kg
